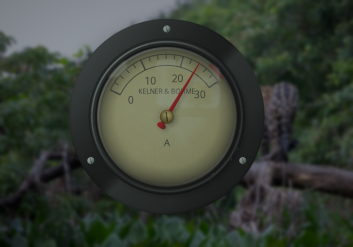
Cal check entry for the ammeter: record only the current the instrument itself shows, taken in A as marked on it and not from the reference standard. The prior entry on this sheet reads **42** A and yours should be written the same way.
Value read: **24** A
